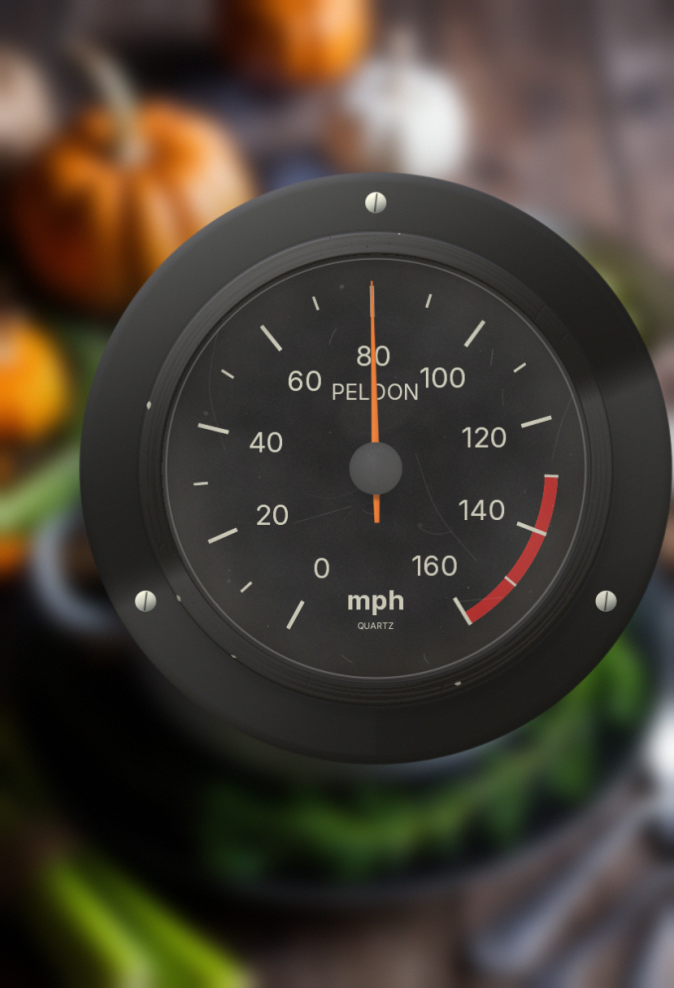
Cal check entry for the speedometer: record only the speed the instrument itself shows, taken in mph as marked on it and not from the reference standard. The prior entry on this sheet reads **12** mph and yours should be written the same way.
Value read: **80** mph
